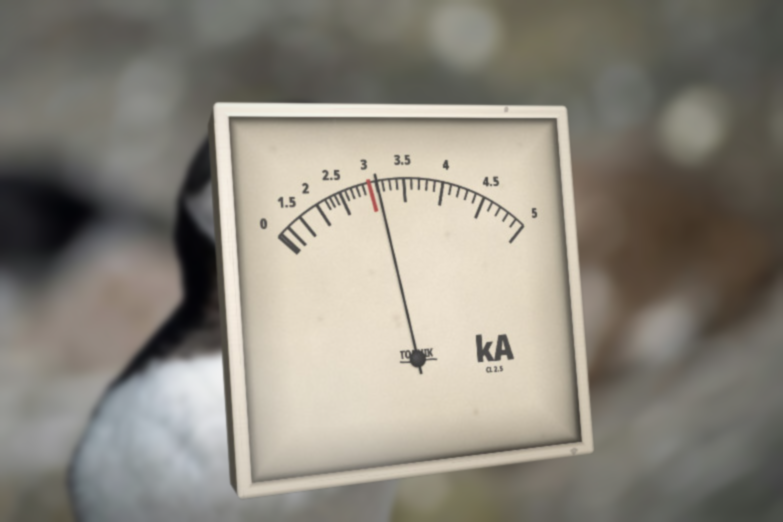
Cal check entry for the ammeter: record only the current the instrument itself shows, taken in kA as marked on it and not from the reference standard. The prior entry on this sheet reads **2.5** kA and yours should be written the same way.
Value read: **3.1** kA
